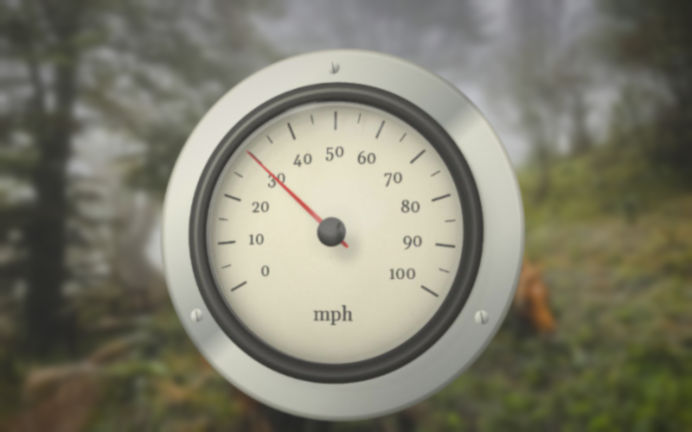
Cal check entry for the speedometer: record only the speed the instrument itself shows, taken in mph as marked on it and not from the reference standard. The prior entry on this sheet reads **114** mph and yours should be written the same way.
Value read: **30** mph
